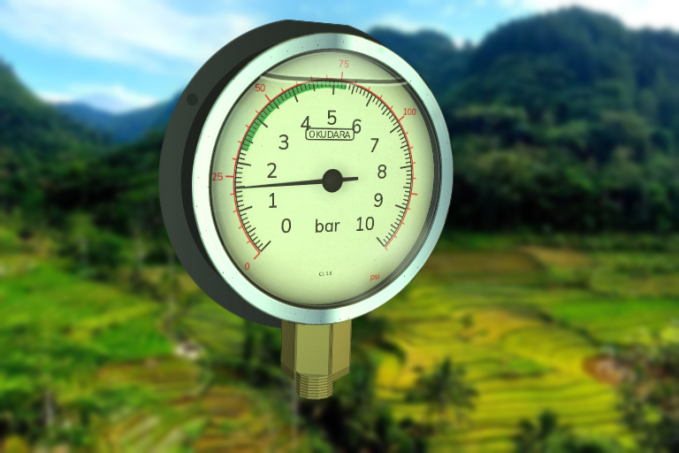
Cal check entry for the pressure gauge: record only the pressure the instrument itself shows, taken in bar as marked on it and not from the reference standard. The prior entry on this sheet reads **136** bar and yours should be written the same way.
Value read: **1.5** bar
